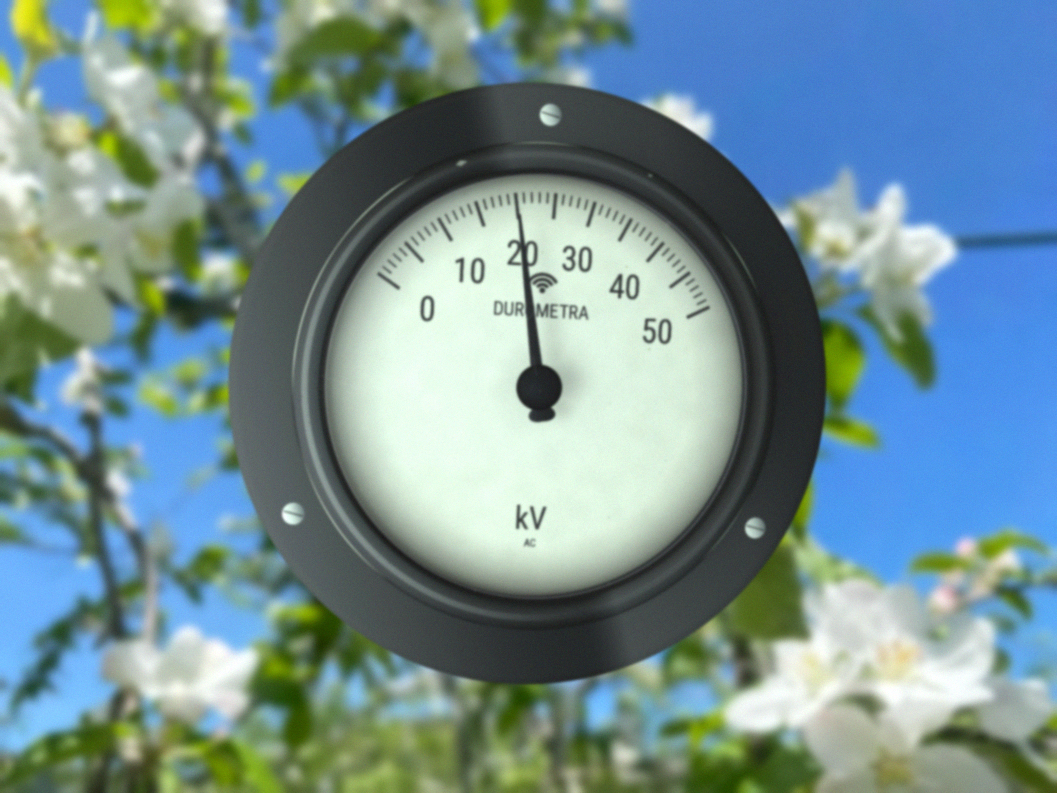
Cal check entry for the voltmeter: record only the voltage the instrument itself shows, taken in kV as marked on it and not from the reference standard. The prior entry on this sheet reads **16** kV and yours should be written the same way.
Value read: **20** kV
